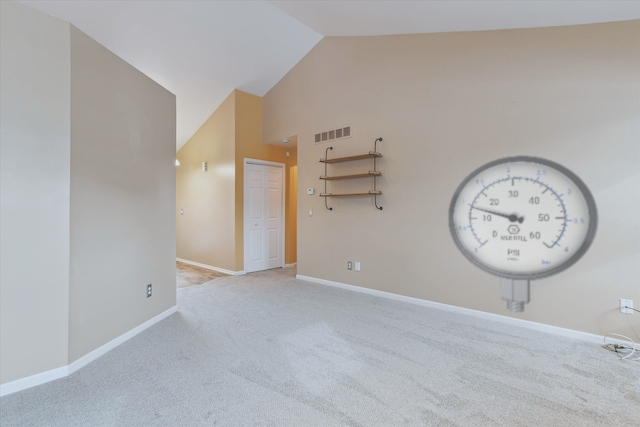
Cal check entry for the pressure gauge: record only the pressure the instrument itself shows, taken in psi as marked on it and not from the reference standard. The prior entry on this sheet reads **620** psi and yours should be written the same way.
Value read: **14** psi
